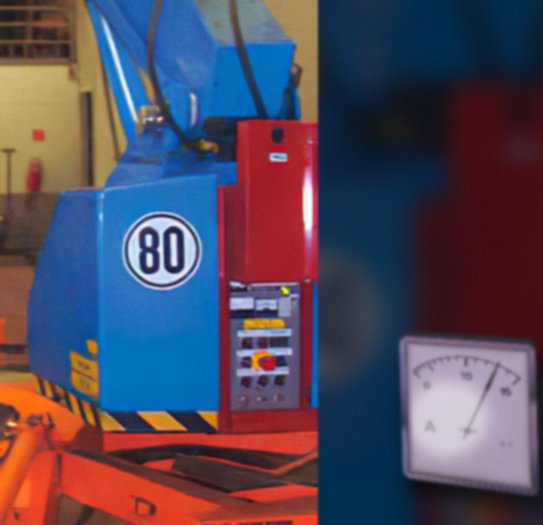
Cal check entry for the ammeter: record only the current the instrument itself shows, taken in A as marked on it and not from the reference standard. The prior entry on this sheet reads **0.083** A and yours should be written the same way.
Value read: **13** A
